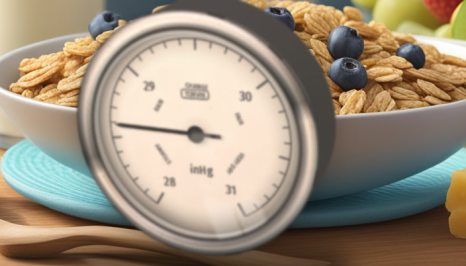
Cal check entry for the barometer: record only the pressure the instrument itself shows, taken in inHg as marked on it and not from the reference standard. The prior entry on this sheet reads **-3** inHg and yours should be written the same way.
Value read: **28.6** inHg
